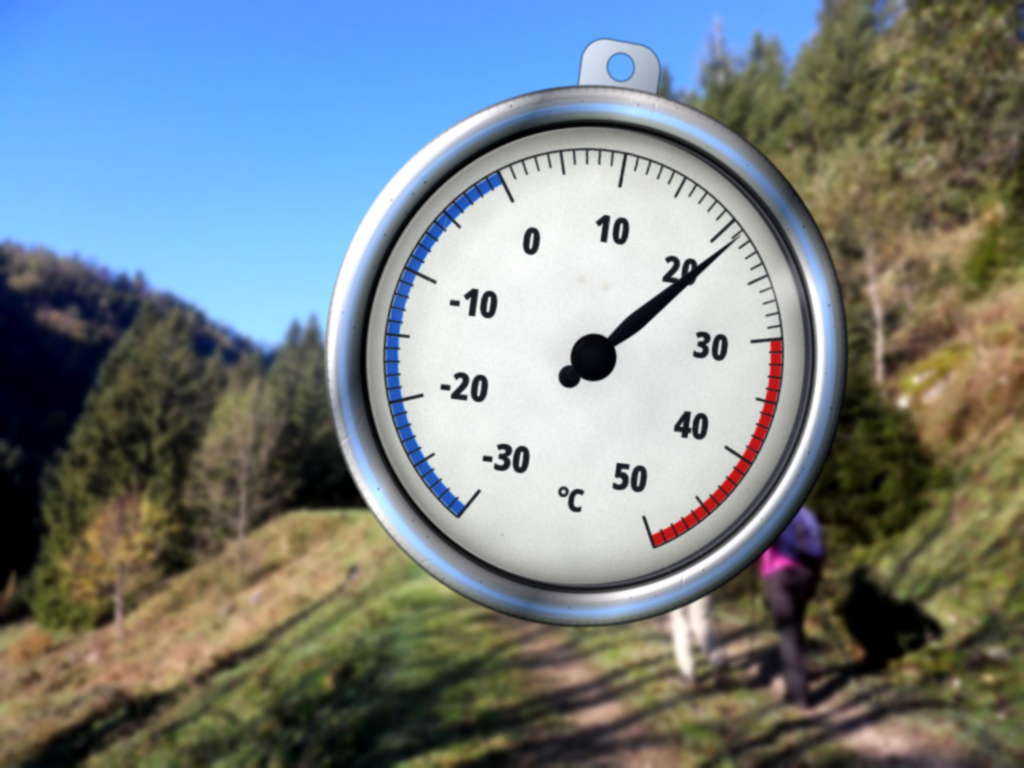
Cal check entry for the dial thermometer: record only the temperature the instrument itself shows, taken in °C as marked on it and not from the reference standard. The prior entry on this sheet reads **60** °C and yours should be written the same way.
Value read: **21** °C
